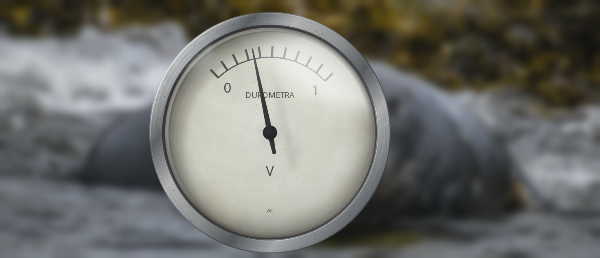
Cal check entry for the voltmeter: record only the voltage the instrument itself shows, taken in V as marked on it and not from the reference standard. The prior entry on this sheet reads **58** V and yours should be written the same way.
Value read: **0.35** V
